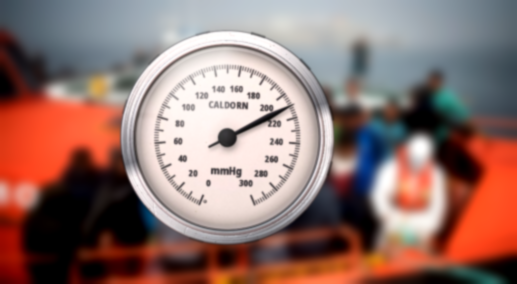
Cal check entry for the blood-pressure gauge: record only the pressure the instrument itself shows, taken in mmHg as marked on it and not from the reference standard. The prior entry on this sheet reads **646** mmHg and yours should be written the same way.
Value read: **210** mmHg
